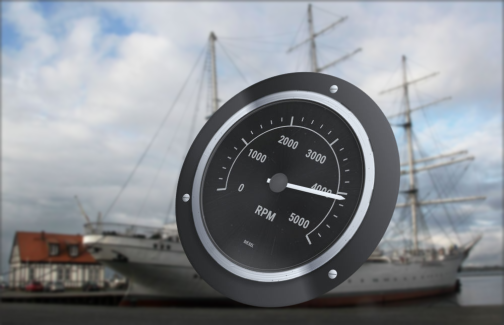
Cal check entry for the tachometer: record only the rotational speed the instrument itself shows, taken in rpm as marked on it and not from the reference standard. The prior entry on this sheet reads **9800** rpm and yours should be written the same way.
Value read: **4100** rpm
